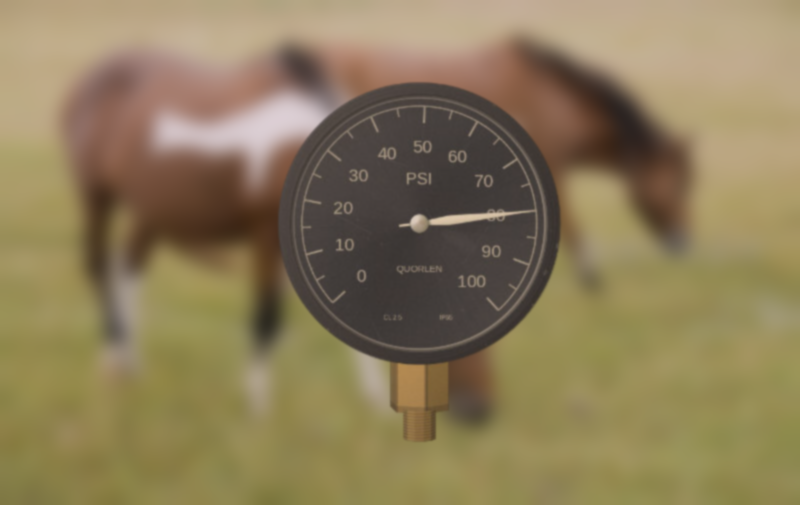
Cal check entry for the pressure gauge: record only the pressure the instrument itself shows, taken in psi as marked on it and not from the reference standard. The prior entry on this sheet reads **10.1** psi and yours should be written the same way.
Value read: **80** psi
